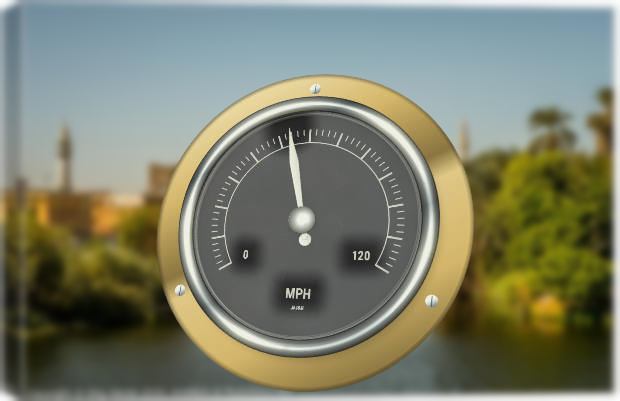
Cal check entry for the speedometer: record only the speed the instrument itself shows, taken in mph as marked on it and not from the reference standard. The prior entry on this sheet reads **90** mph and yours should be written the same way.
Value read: **54** mph
